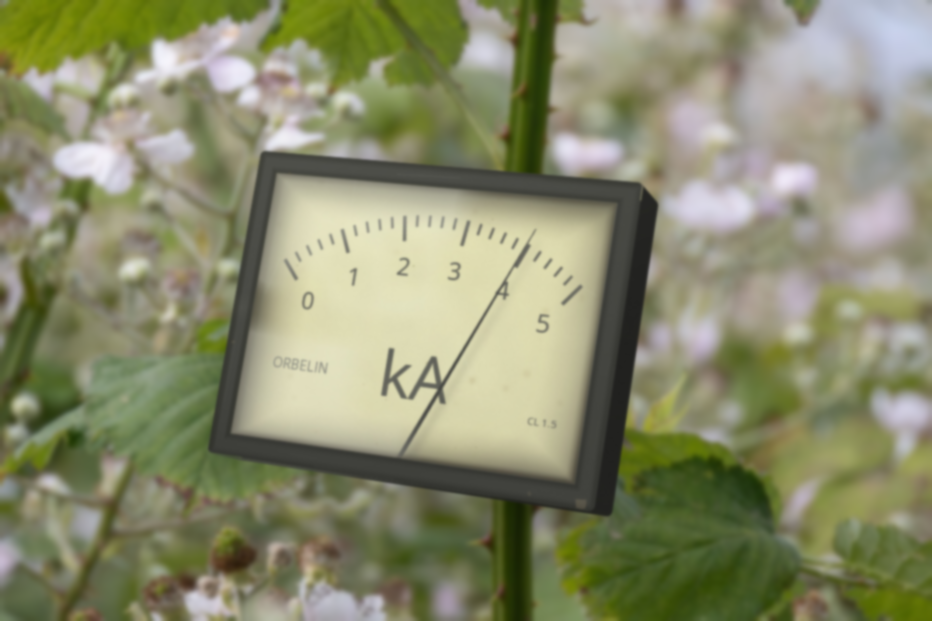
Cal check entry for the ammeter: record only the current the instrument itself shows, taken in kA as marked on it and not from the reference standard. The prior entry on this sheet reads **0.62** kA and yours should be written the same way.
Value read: **4** kA
